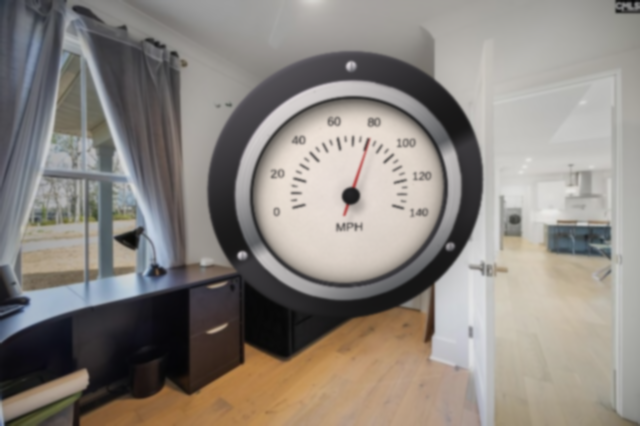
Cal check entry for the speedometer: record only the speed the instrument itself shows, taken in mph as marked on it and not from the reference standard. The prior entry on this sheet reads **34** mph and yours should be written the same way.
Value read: **80** mph
